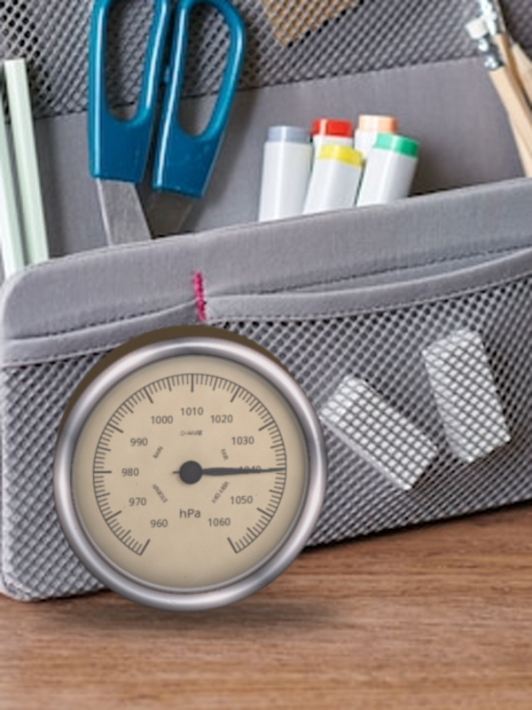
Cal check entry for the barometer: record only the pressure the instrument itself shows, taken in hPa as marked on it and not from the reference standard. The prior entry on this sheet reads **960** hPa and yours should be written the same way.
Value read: **1040** hPa
